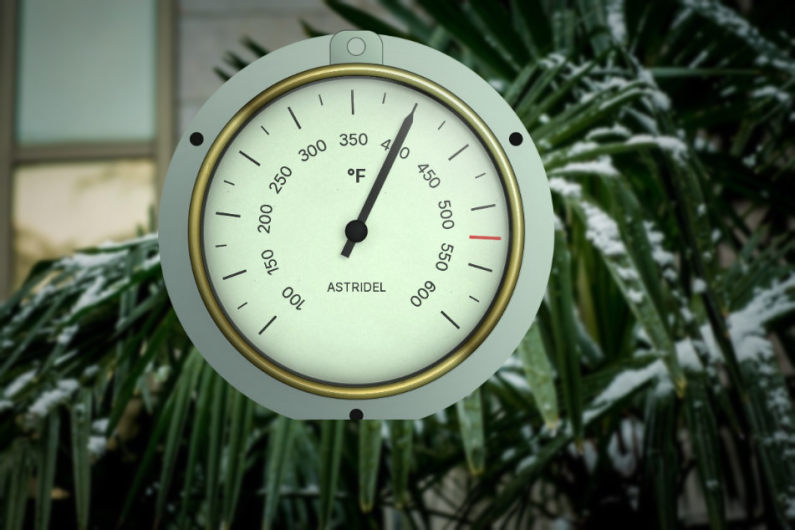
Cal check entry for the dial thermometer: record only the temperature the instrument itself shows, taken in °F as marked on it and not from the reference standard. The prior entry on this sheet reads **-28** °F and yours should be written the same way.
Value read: **400** °F
